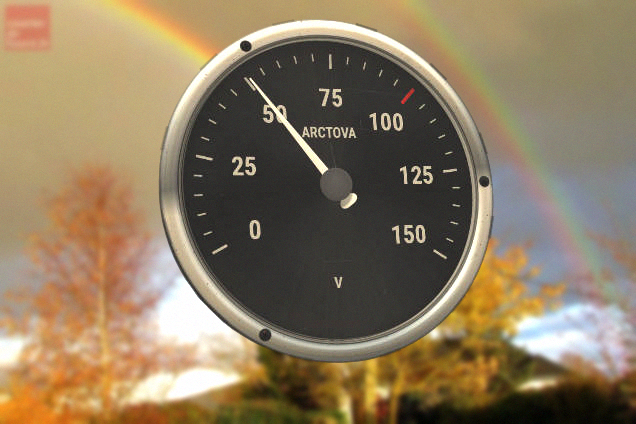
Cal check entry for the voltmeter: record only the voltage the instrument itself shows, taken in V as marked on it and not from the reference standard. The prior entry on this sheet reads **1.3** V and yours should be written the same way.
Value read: **50** V
